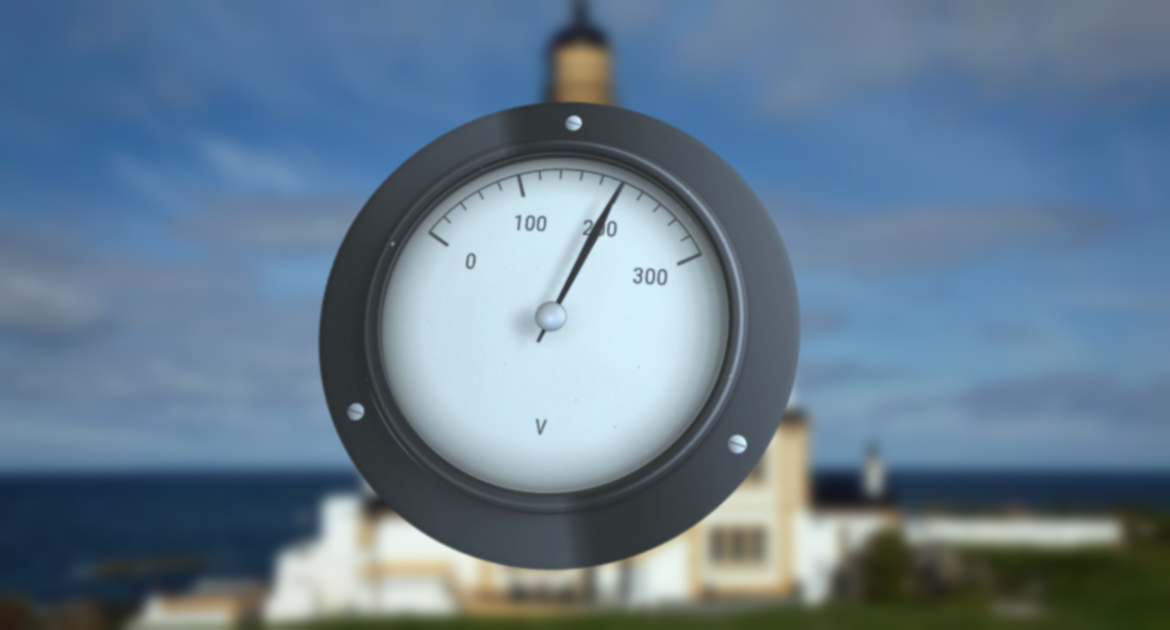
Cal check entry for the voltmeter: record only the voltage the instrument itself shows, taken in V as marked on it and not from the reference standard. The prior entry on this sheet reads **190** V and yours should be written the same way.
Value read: **200** V
